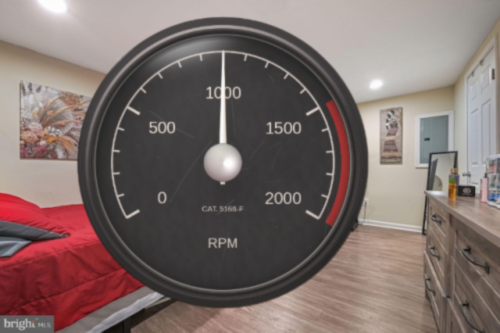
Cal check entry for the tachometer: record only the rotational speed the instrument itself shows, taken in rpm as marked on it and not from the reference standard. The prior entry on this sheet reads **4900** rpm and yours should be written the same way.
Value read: **1000** rpm
